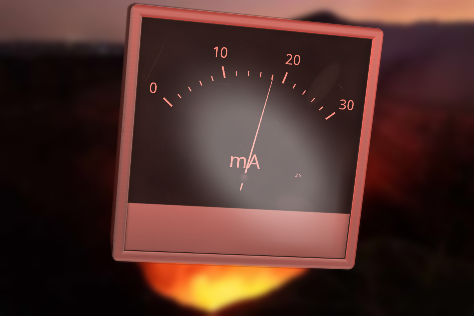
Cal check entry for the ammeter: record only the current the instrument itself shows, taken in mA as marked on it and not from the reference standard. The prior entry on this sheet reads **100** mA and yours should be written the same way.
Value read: **18** mA
